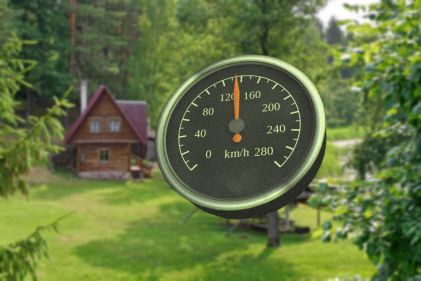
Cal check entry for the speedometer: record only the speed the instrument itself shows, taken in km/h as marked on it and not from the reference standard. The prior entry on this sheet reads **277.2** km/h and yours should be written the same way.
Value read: **135** km/h
